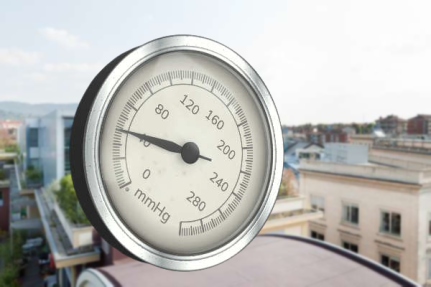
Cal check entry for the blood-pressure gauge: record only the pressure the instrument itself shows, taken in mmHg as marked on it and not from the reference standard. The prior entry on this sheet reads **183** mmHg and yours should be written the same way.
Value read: **40** mmHg
